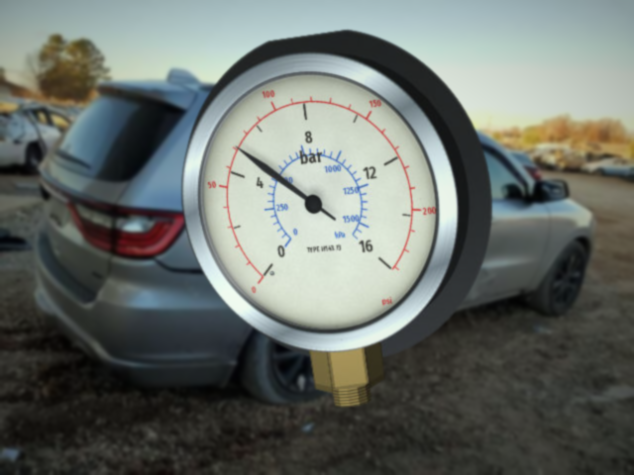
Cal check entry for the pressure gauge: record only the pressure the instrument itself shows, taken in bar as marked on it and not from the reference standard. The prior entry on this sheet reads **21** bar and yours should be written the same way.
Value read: **5** bar
